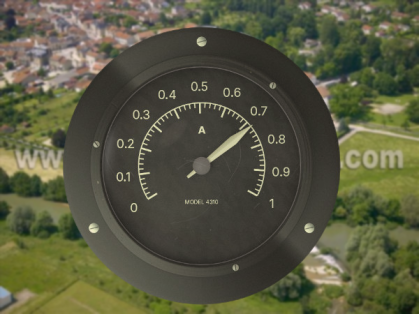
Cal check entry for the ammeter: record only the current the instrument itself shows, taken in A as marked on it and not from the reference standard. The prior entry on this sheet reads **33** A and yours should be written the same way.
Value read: **0.72** A
